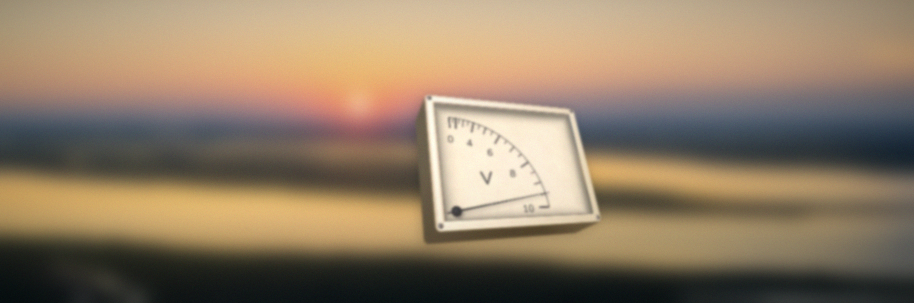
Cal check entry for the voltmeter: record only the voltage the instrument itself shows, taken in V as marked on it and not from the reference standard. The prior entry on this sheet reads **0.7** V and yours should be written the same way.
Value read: **9.5** V
